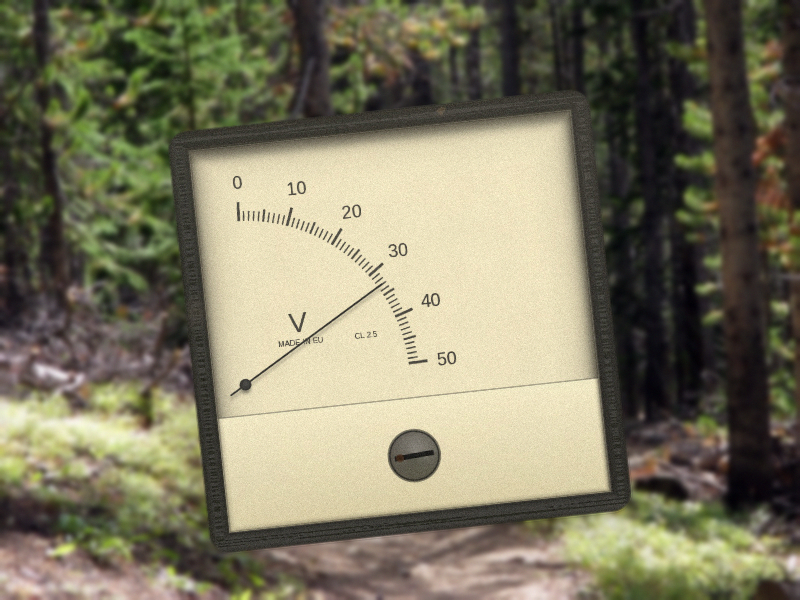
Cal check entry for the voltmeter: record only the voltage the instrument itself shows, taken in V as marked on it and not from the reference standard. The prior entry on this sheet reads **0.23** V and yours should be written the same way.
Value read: **33** V
